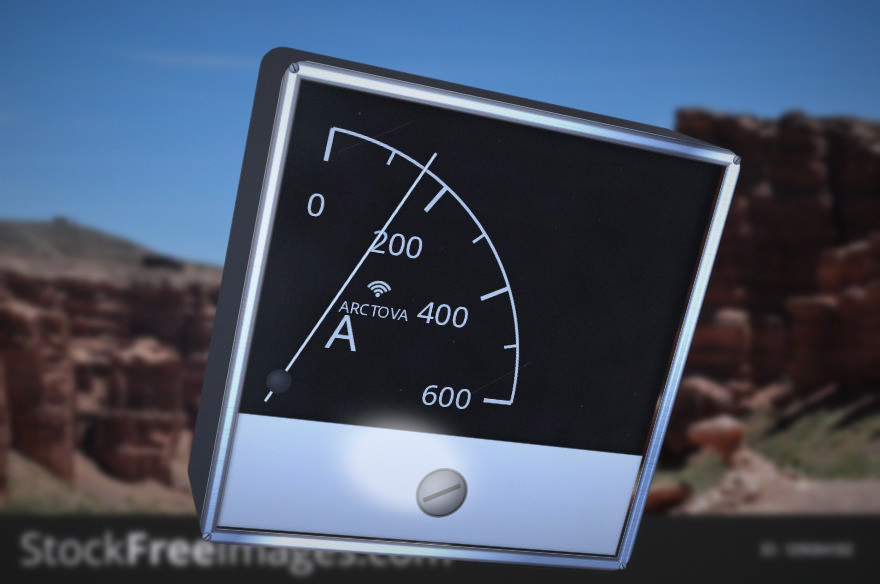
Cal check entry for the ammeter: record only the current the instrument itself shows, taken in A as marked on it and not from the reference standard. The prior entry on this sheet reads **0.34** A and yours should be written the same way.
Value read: **150** A
